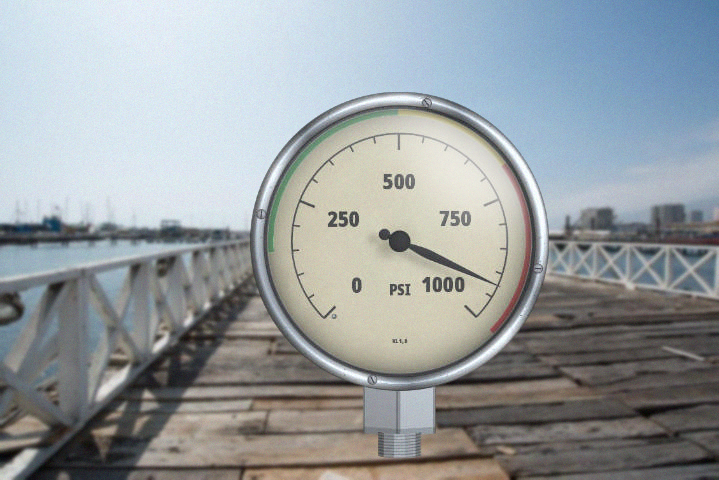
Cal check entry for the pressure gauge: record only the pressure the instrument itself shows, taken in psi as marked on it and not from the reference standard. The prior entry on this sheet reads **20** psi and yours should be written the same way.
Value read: **925** psi
